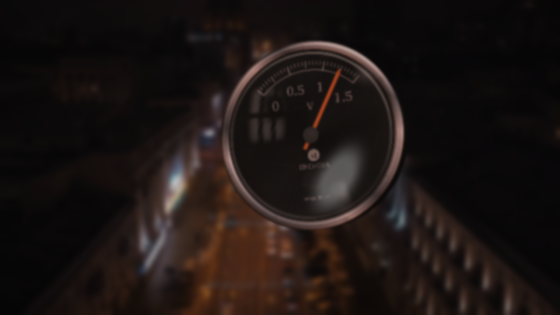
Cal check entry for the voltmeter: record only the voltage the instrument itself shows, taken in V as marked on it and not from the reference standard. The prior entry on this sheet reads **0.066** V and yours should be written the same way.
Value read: **1.25** V
